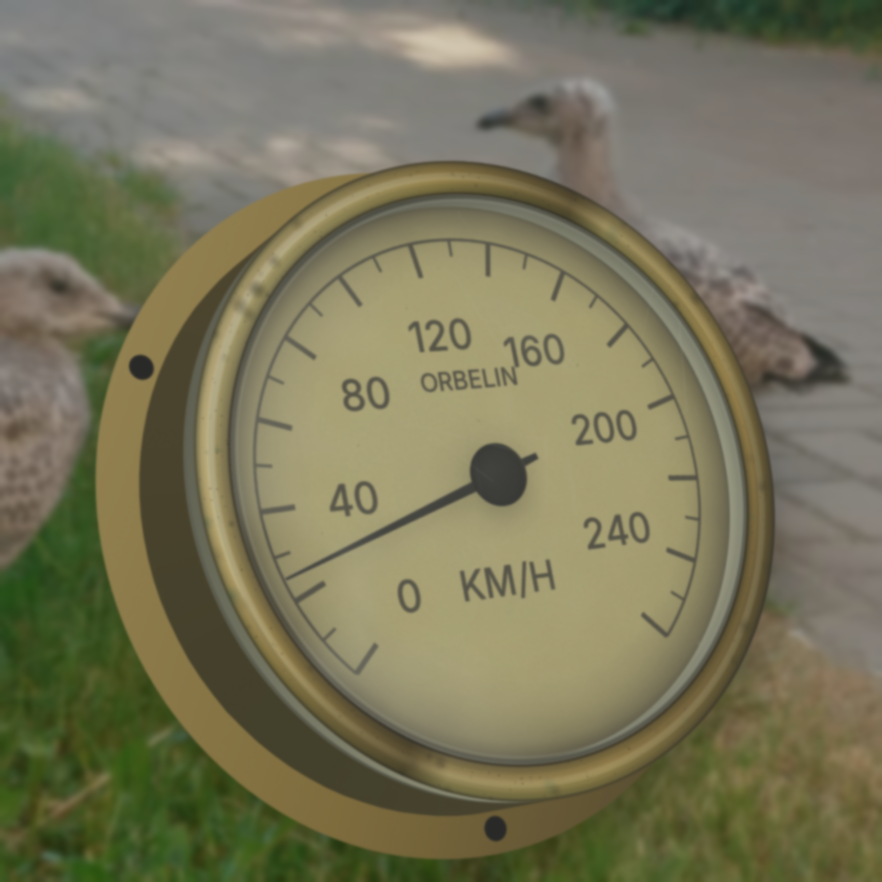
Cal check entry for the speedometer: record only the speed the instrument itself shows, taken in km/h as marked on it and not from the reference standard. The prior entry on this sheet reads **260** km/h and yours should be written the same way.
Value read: **25** km/h
